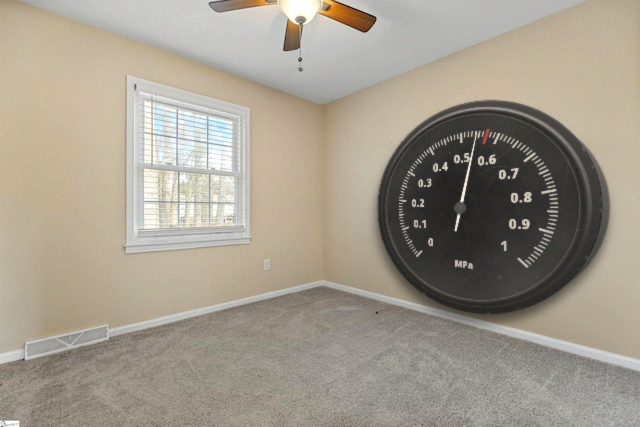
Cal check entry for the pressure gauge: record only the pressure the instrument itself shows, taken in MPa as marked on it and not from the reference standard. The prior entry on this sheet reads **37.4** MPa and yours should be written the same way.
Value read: **0.55** MPa
